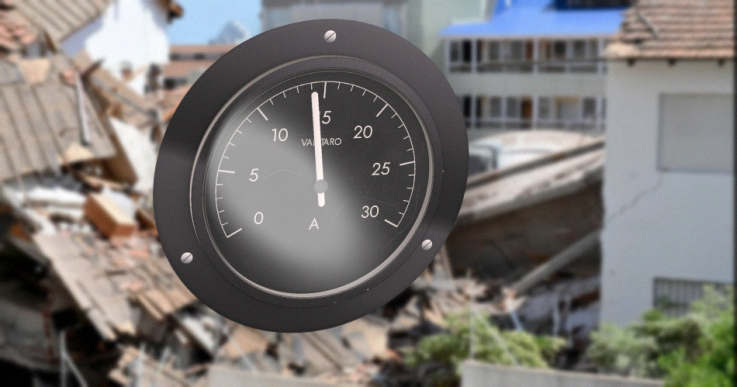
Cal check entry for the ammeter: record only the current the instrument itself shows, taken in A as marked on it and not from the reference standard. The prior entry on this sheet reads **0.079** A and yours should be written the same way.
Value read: **14** A
